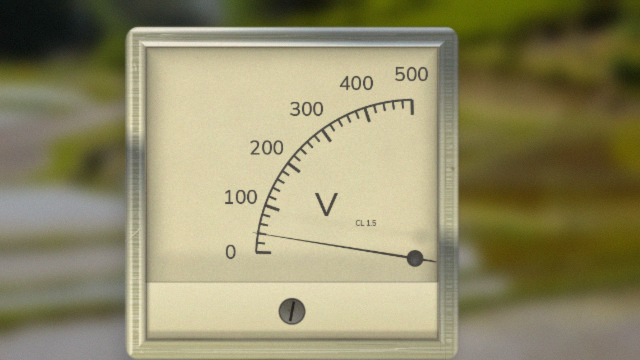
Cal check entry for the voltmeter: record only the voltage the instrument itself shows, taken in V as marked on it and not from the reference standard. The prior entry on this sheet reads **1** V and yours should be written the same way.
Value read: **40** V
